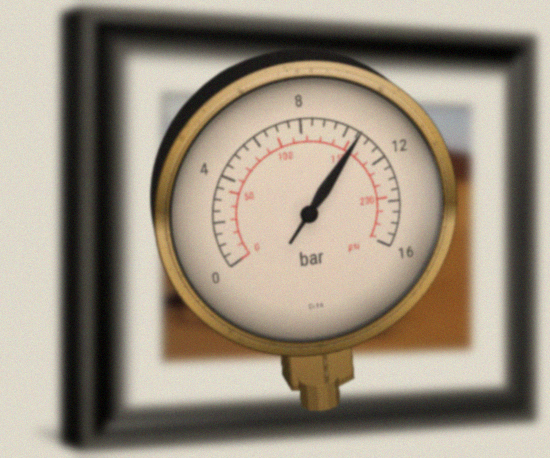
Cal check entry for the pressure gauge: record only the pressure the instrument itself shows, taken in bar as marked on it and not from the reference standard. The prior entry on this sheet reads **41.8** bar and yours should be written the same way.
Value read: **10.5** bar
